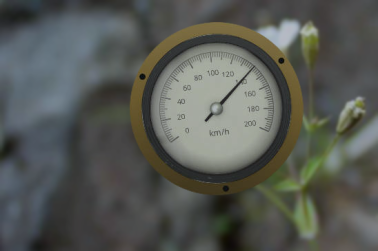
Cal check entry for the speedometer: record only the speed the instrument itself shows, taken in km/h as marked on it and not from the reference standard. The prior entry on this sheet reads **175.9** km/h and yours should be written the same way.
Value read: **140** km/h
